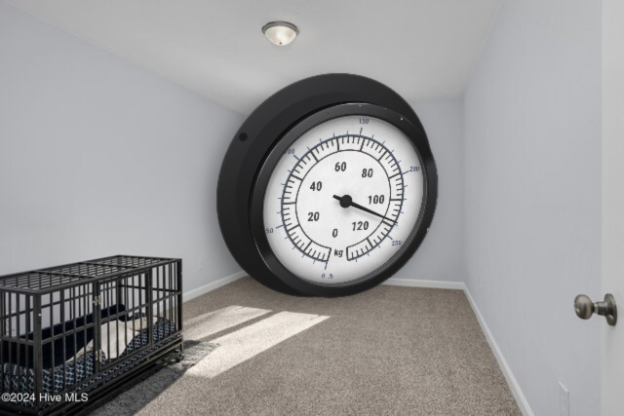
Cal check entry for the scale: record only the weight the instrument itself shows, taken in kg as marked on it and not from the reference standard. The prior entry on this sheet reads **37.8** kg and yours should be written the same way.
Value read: **108** kg
